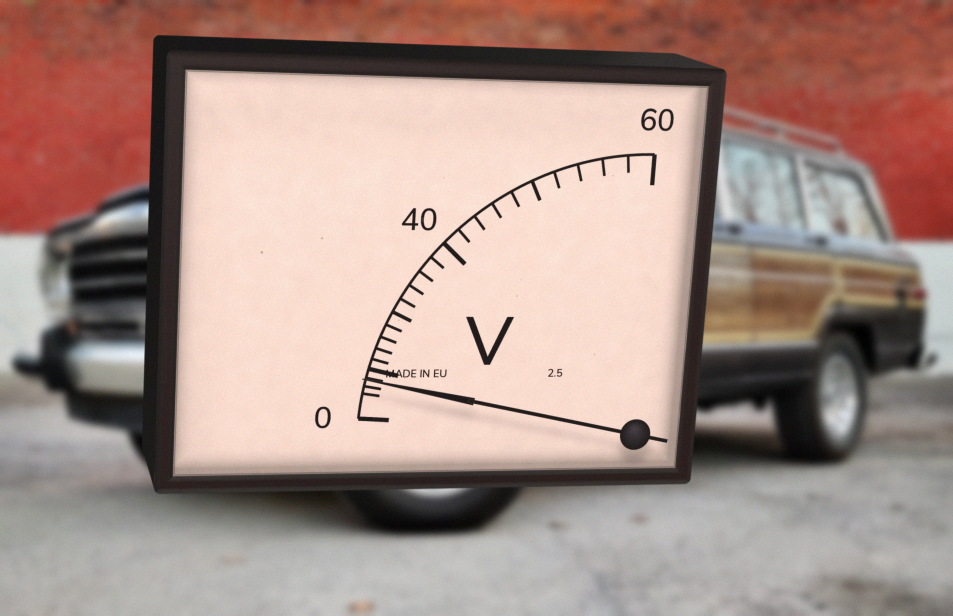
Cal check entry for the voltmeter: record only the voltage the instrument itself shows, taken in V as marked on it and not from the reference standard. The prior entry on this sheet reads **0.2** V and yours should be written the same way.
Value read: **18** V
